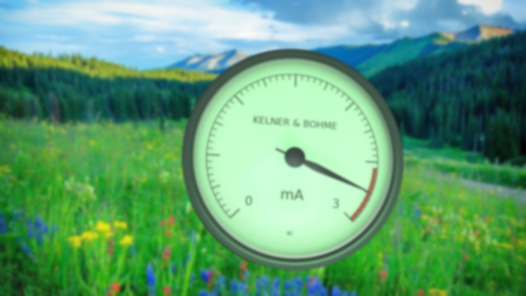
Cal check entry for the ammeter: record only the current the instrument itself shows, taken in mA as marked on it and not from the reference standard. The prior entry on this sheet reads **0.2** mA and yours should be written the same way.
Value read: **2.75** mA
